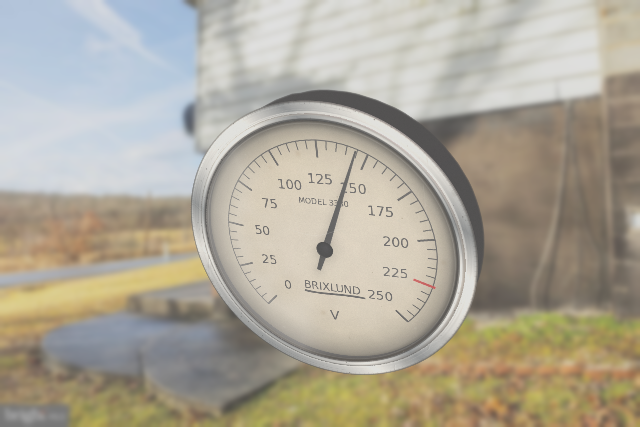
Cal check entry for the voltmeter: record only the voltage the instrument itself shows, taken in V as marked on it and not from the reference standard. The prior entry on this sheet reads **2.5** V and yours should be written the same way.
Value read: **145** V
